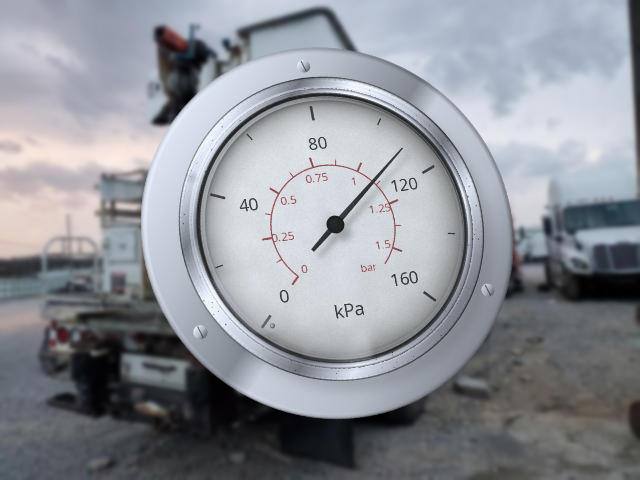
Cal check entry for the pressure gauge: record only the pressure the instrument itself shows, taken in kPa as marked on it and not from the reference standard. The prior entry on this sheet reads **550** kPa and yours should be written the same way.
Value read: **110** kPa
